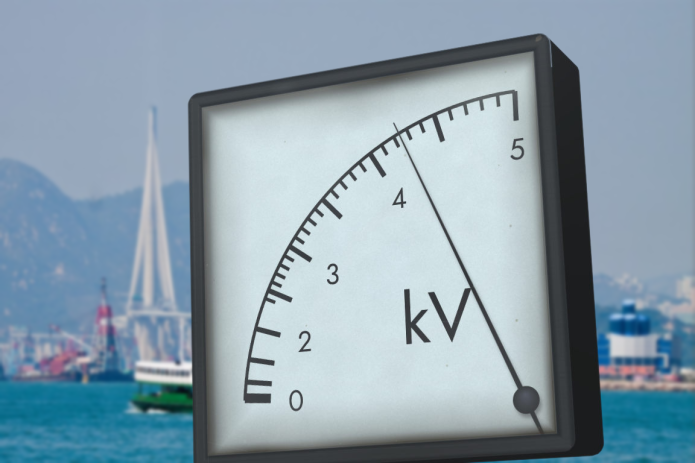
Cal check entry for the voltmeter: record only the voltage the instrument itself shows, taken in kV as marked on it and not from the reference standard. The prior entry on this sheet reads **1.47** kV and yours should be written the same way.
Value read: **4.25** kV
